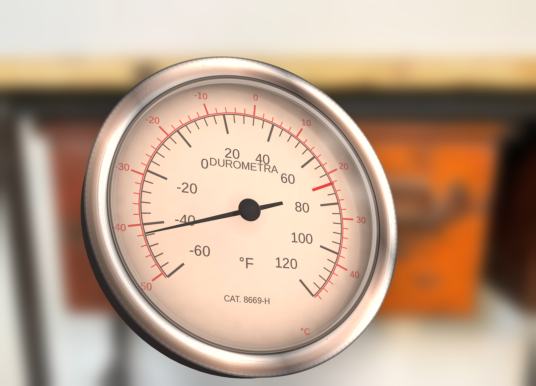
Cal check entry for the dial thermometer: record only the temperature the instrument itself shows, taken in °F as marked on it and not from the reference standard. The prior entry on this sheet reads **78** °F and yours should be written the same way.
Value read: **-44** °F
